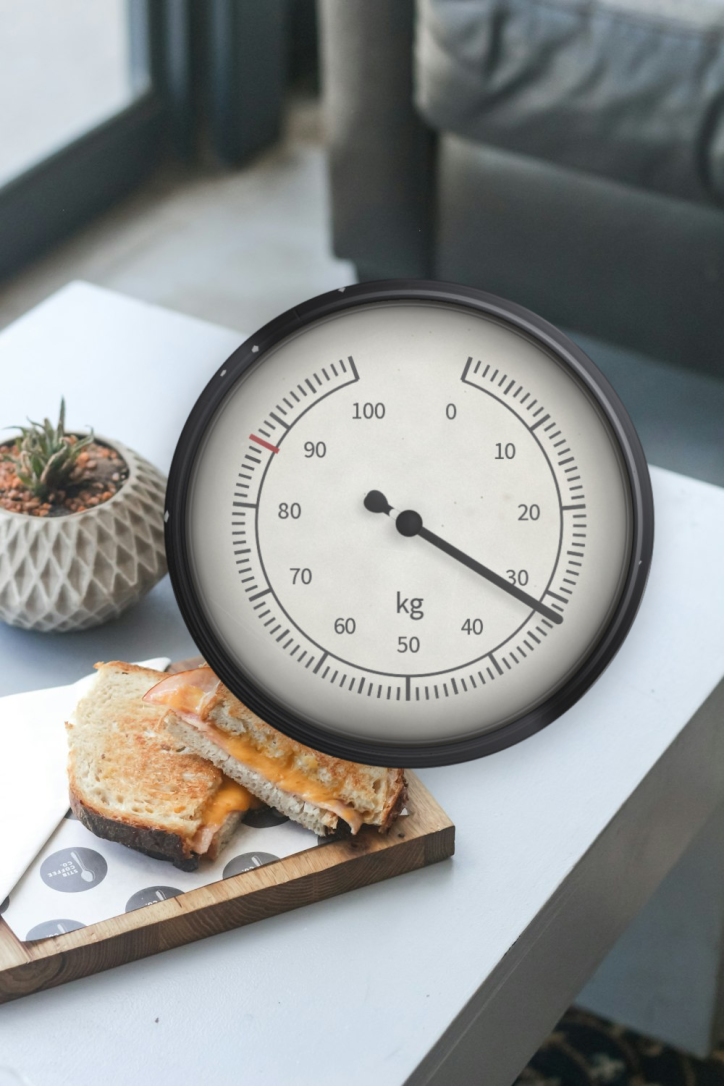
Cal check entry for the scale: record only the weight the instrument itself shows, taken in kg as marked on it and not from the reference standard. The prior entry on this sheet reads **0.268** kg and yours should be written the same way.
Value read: **32** kg
